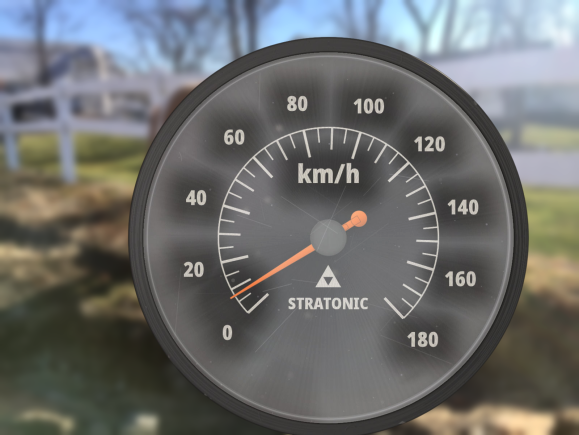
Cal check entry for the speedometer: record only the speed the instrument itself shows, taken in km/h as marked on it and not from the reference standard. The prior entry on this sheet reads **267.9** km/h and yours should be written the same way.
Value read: **7.5** km/h
